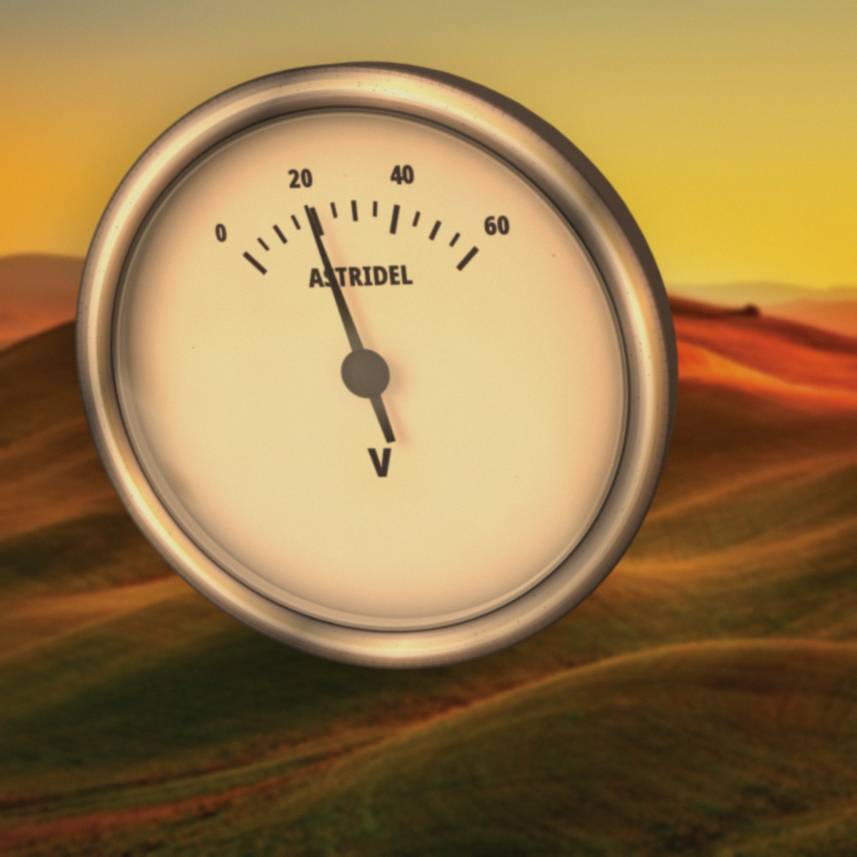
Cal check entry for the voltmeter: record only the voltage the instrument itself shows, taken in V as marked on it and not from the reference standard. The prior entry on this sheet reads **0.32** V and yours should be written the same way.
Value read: **20** V
